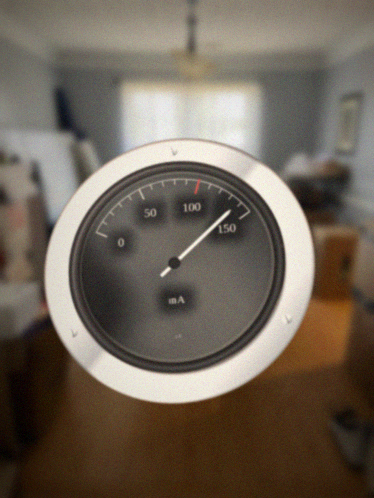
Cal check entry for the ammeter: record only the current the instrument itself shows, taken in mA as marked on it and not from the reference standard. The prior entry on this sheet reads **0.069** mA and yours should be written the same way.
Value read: **140** mA
